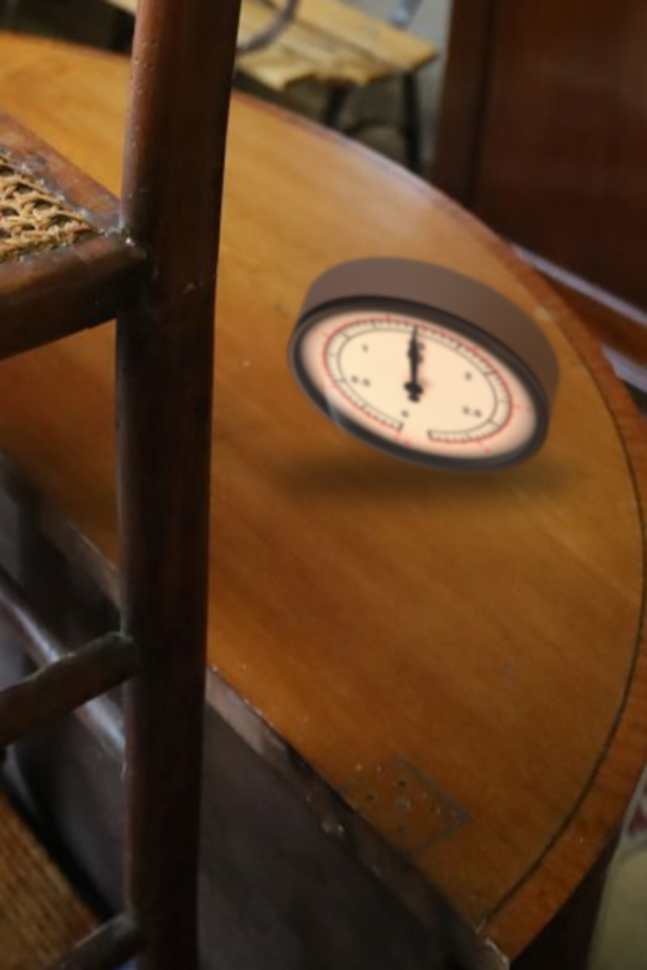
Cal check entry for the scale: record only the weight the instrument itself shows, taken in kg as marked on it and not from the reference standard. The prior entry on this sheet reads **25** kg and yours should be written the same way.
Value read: **1.5** kg
